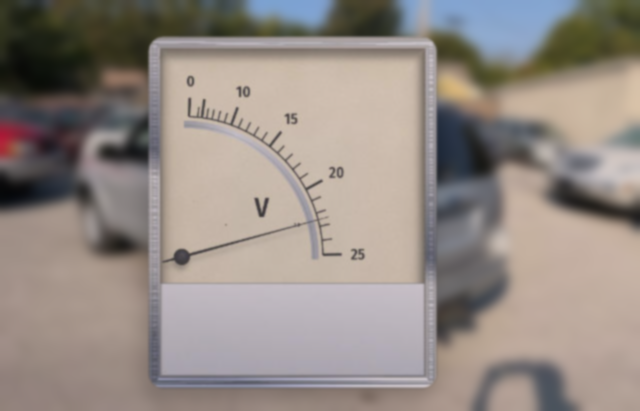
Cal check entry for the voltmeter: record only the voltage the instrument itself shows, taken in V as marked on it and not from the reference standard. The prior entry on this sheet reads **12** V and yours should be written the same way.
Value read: **22.5** V
